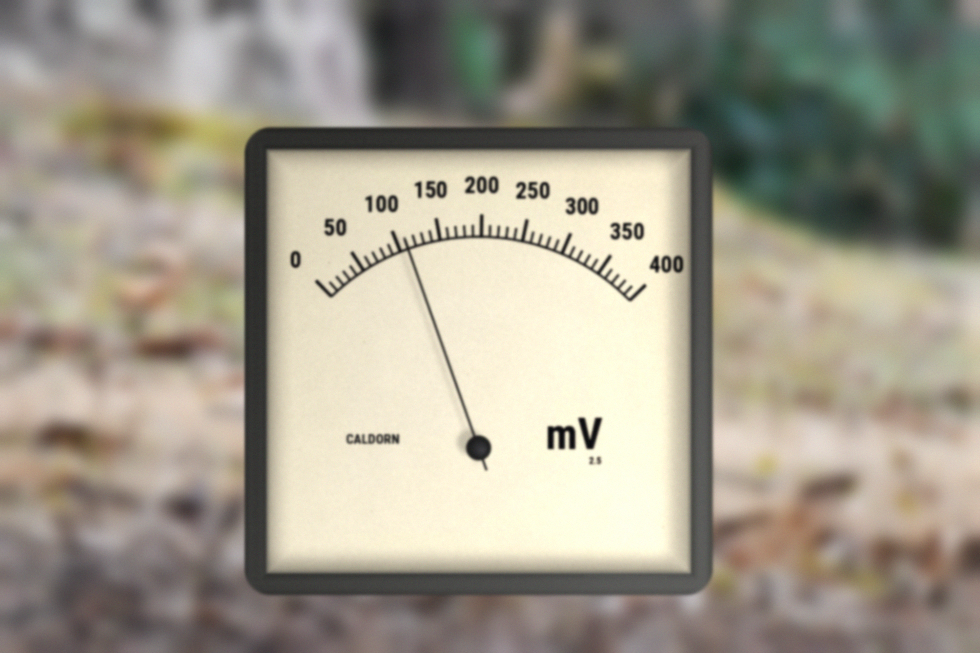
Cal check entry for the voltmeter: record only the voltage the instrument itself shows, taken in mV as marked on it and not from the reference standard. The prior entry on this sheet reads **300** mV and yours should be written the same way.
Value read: **110** mV
